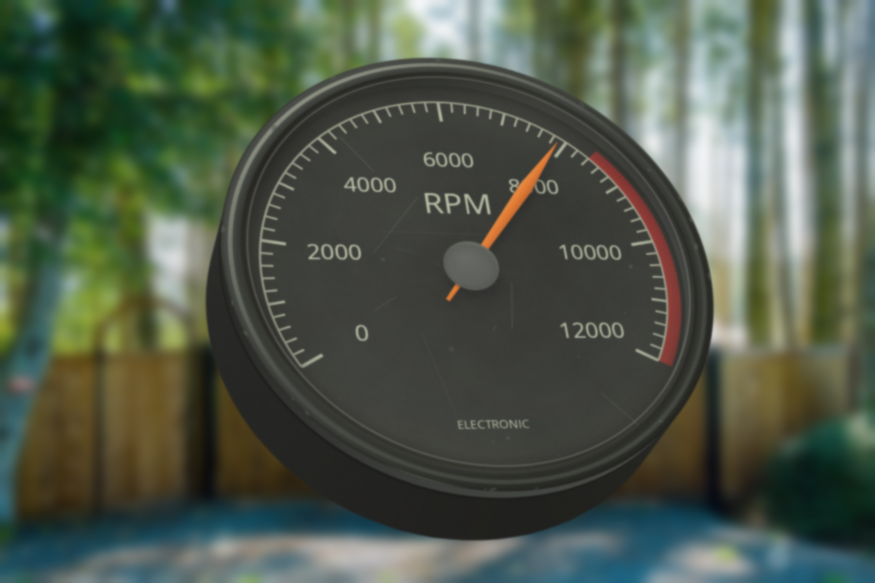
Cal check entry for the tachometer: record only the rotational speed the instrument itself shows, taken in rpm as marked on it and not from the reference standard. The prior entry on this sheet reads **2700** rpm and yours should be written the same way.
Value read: **7900** rpm
